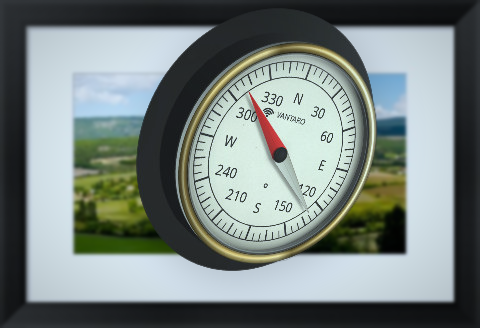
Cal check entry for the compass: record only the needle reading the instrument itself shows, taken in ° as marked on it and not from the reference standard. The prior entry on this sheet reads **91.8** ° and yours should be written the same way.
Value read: **310** °
